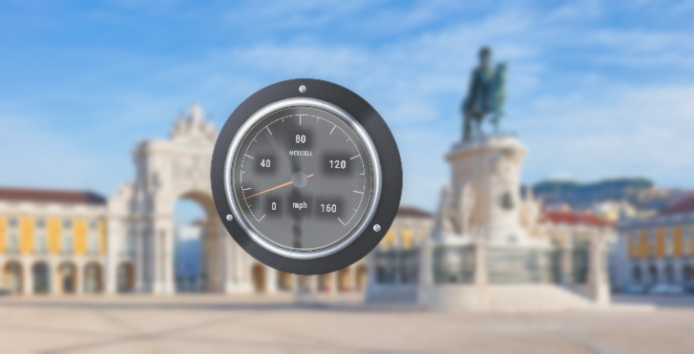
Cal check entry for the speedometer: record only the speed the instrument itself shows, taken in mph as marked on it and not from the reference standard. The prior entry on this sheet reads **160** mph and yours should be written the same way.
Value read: **15** mph
